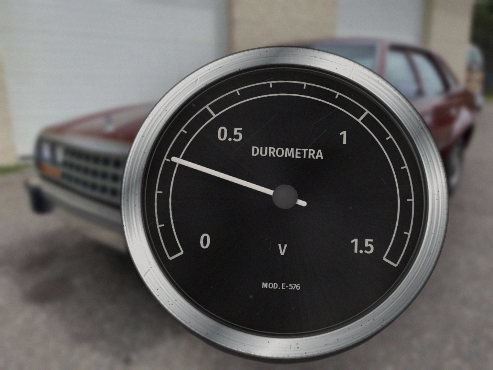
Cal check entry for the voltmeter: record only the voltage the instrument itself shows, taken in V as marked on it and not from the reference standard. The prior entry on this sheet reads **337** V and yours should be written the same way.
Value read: **0.3** V
